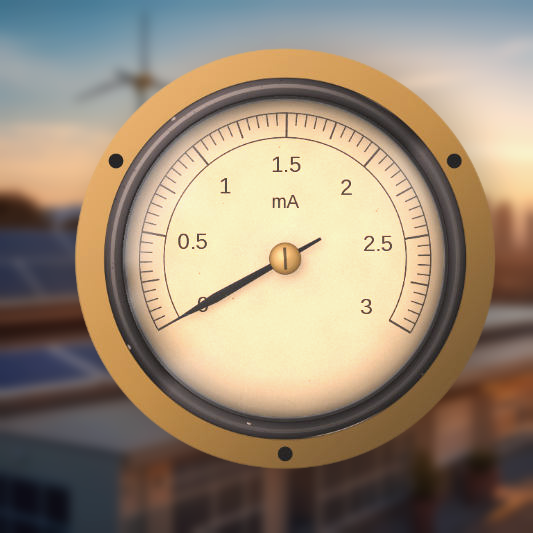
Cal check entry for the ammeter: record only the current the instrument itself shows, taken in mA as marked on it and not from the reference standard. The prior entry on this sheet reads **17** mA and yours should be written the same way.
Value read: **0** mA
